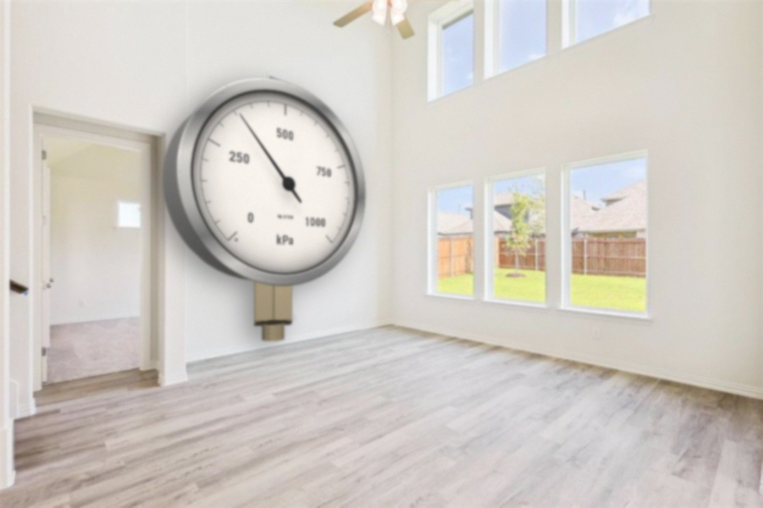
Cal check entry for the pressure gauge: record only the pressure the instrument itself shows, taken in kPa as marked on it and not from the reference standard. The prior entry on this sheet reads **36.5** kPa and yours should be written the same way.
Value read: **350** kPa
